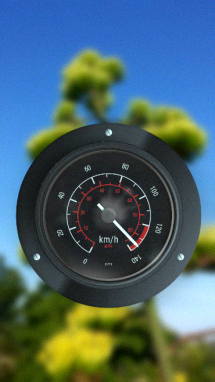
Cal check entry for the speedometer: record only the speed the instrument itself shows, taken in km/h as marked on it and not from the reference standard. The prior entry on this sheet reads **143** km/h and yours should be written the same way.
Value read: **135** km/h
